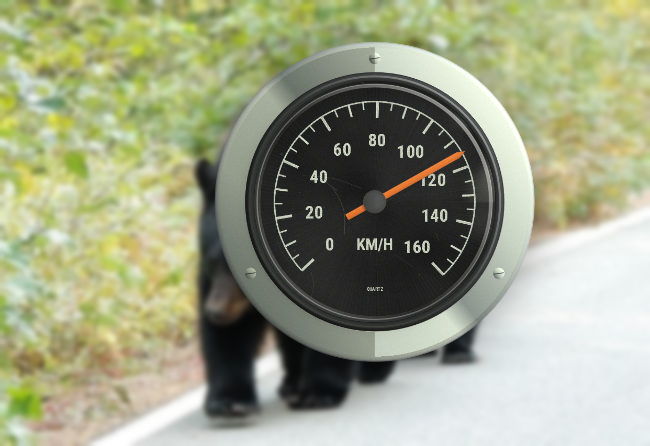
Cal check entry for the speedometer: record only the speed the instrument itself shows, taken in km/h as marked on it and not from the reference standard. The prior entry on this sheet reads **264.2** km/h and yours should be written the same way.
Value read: **115** km/h
